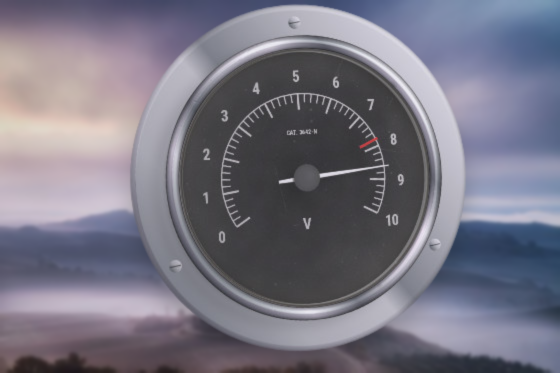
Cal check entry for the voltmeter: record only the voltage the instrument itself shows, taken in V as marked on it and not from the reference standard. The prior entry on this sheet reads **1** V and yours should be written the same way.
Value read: **8.6** V
